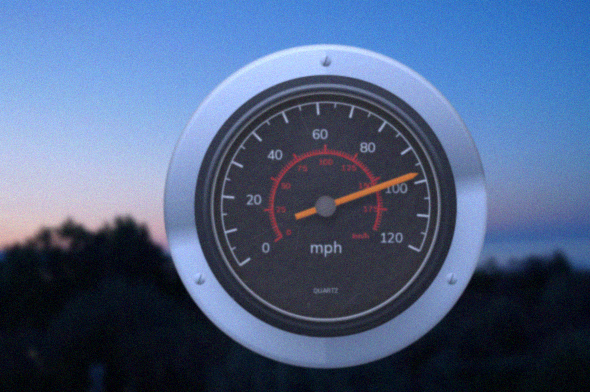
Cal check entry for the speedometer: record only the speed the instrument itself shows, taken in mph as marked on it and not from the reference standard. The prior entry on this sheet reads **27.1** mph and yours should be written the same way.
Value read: **97.5** mph
